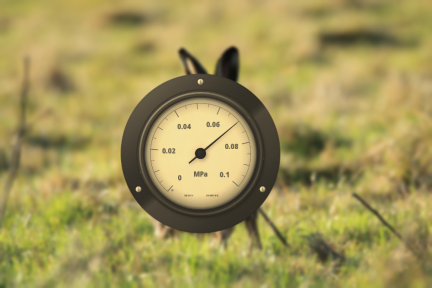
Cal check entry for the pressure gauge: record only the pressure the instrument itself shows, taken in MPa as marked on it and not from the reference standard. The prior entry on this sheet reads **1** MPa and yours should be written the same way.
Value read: **0.07** MPa
